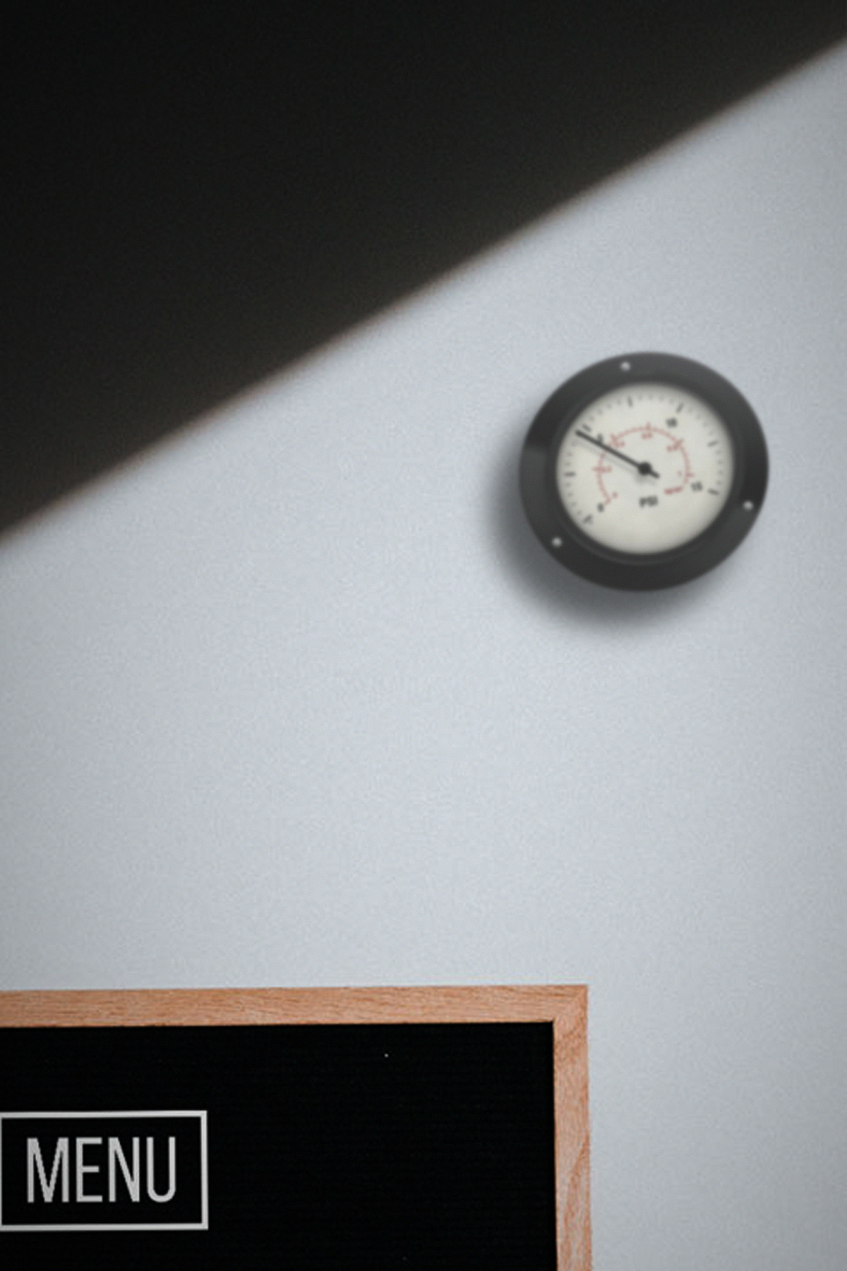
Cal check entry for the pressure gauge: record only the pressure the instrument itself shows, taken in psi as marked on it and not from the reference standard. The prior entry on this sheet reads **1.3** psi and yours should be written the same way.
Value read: **4.5** psi
